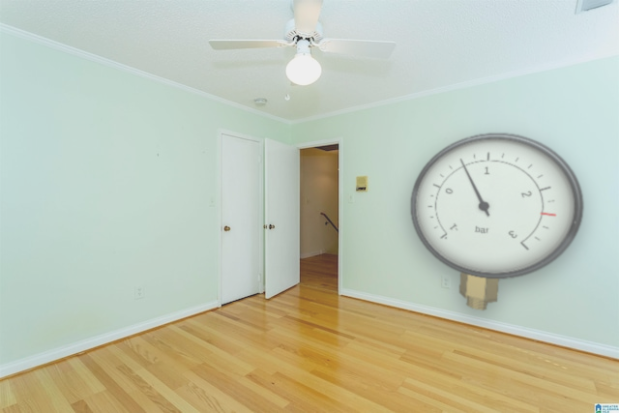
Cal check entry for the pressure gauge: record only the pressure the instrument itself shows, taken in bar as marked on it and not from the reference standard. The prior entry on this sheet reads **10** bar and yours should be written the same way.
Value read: **0.6** bar
